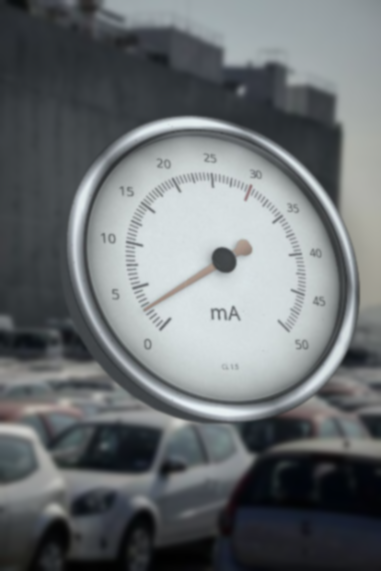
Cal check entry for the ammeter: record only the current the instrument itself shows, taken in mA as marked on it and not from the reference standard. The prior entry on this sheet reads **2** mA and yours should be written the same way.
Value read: **2.5** mA
